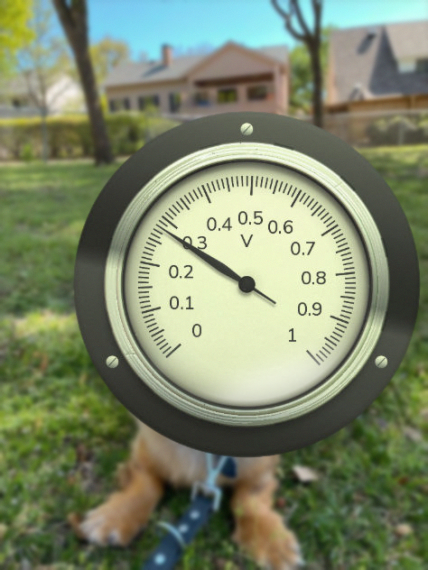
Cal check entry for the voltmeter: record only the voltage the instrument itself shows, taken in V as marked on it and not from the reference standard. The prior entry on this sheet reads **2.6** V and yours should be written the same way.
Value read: **0.28** V
